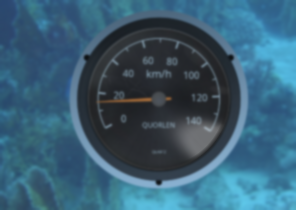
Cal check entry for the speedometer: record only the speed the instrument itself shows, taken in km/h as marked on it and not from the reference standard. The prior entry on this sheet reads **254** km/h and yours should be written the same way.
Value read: **15** km/h
